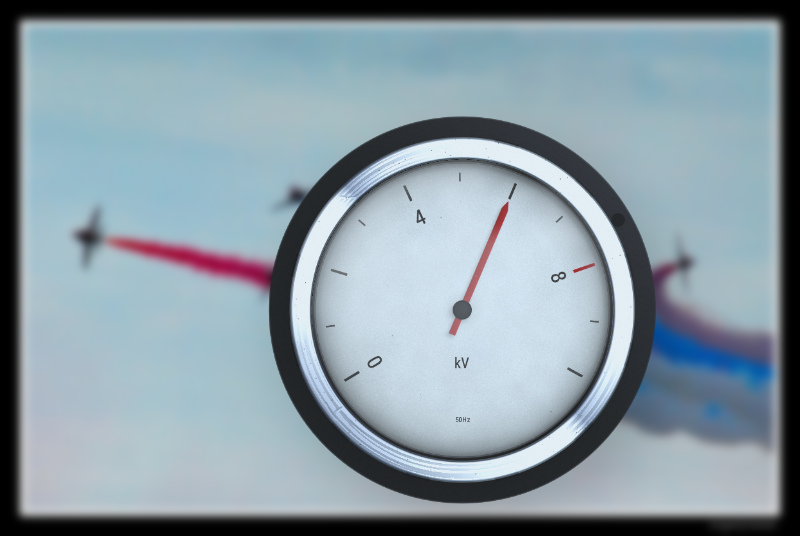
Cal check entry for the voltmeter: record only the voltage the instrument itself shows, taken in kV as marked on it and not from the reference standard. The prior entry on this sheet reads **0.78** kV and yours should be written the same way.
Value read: **6** kV
